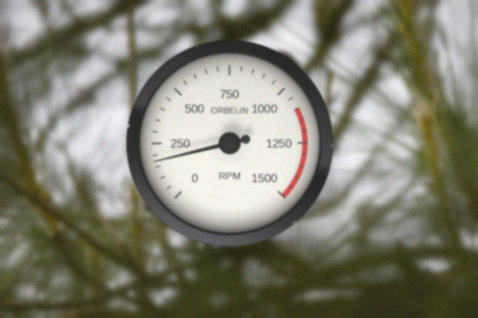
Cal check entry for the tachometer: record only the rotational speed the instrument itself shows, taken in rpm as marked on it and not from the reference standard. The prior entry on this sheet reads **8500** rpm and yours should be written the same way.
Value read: **175** rpm
